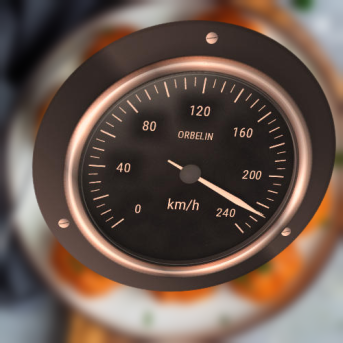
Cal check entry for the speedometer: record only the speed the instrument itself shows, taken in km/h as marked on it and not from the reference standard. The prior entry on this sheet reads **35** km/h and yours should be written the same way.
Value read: **225** km/h
